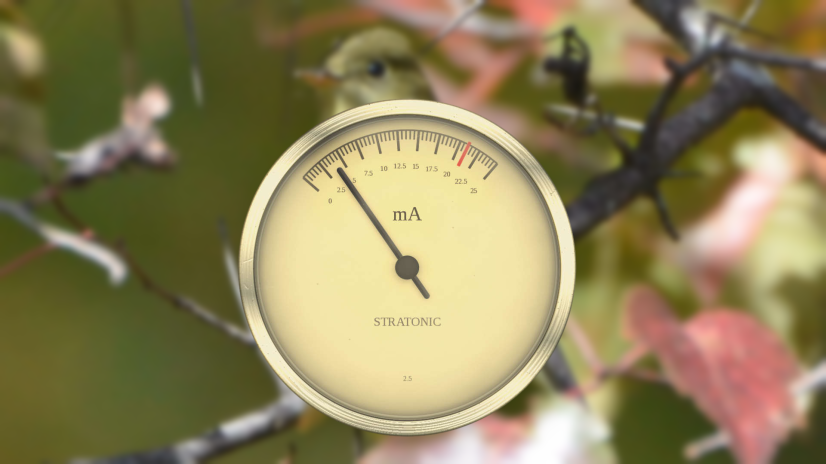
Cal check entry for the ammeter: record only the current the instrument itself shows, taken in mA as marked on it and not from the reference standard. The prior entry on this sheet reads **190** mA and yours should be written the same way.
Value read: **4** mA
